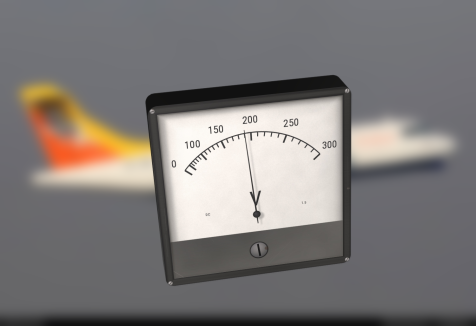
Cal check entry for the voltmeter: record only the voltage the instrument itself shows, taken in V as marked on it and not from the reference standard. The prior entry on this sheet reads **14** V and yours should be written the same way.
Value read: **190** V
